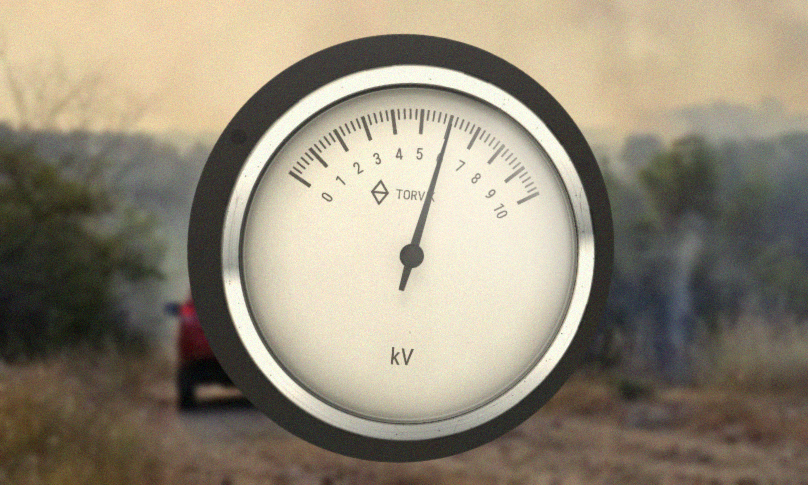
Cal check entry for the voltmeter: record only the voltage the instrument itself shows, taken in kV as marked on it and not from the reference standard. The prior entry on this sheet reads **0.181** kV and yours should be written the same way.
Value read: **6** kV
